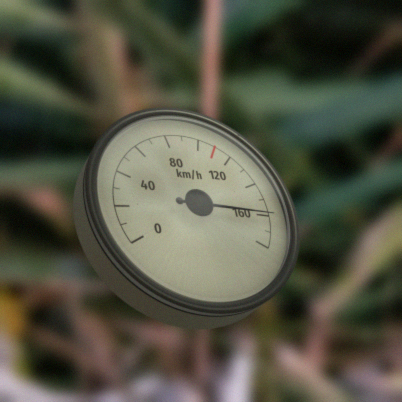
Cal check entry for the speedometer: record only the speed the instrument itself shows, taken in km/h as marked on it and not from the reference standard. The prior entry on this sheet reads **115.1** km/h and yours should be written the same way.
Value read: **160** km/h
